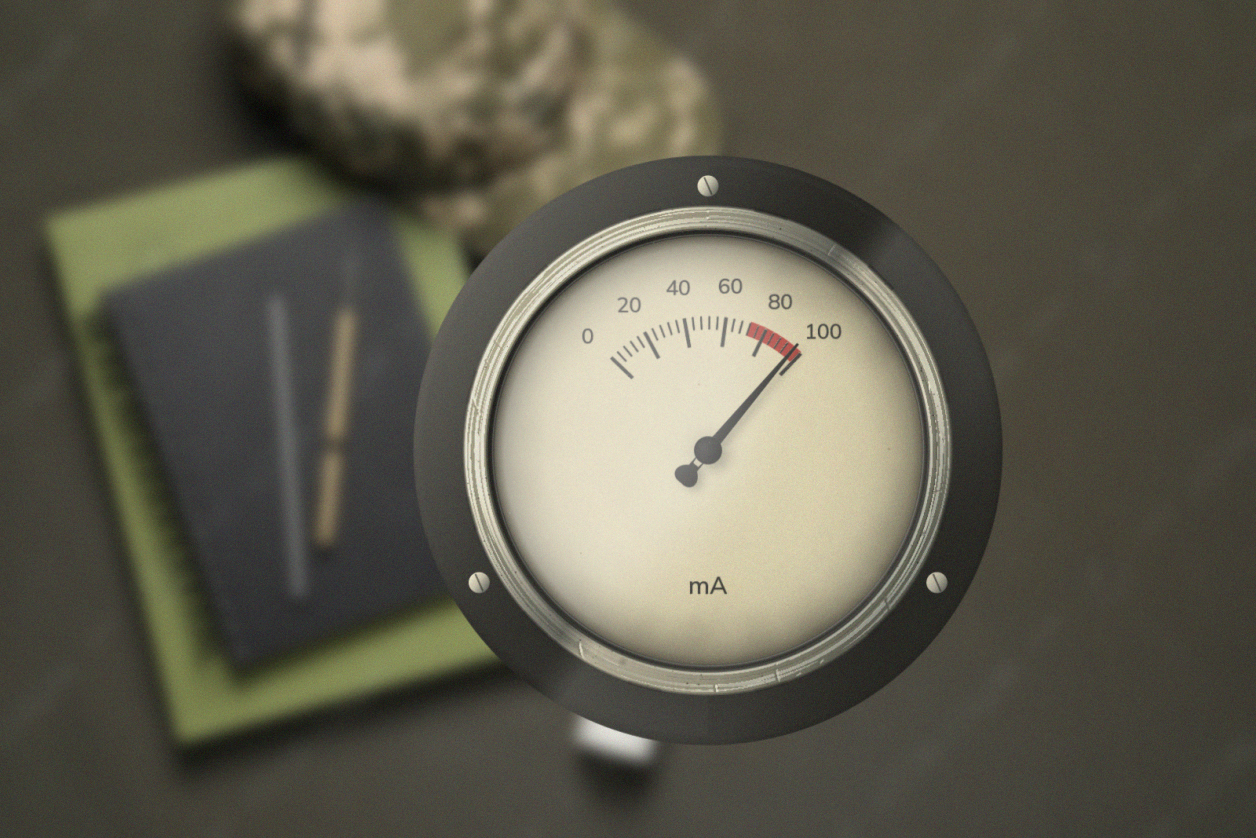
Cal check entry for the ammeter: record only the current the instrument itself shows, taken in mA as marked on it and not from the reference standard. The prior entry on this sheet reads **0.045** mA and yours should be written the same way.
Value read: **96** mA
